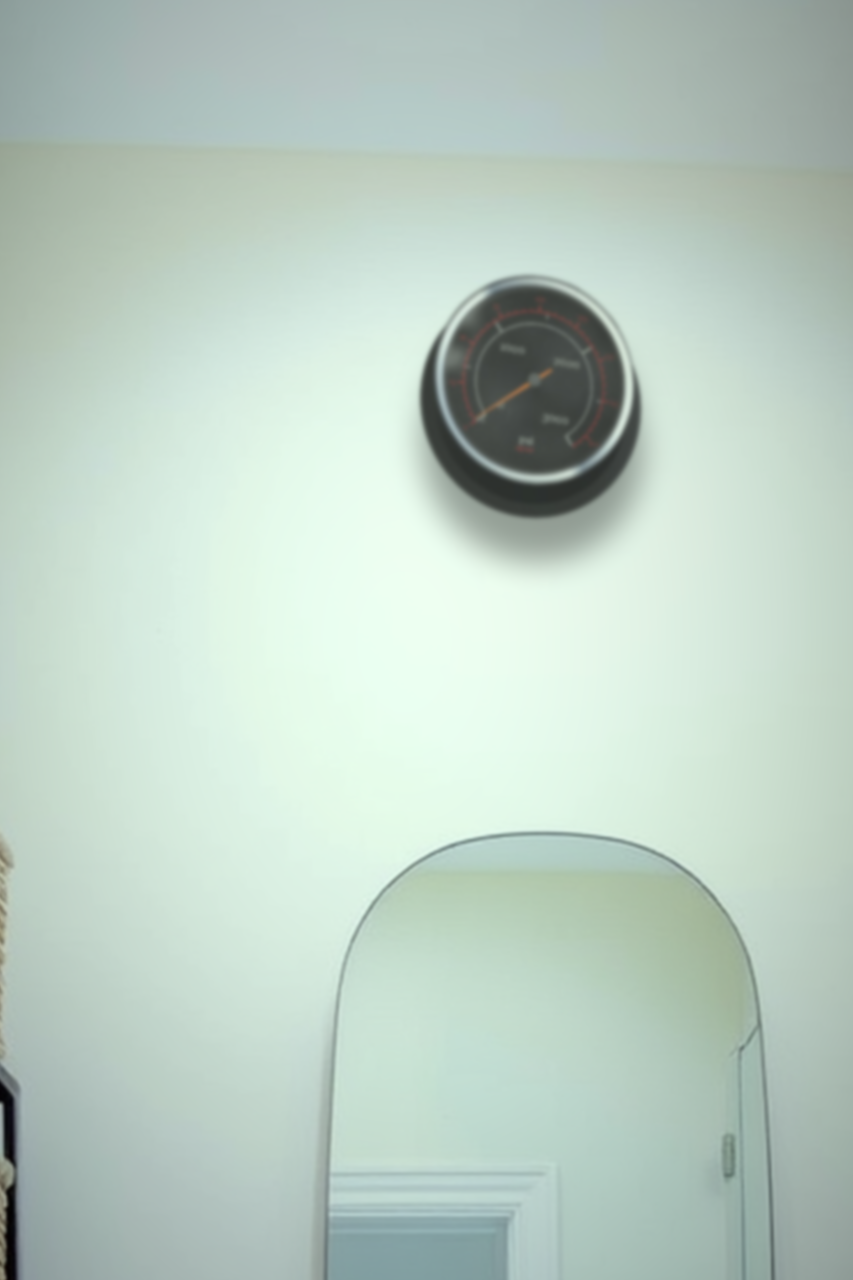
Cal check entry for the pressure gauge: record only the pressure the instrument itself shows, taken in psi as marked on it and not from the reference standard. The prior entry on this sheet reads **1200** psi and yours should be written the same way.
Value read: **0** psi
